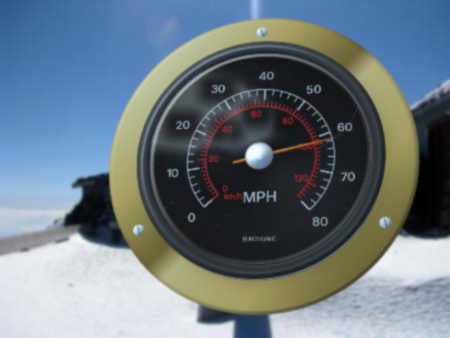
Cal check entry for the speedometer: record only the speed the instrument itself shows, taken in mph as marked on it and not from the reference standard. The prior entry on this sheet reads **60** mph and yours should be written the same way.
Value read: **62** mph
